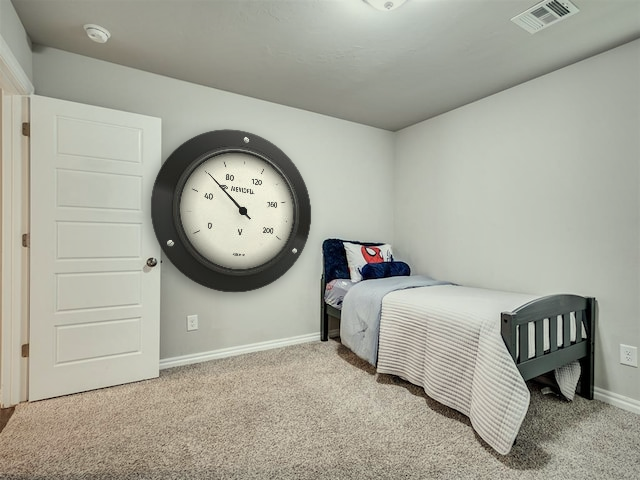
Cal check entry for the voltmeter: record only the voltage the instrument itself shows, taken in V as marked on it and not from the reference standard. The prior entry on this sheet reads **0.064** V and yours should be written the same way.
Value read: **60** V
